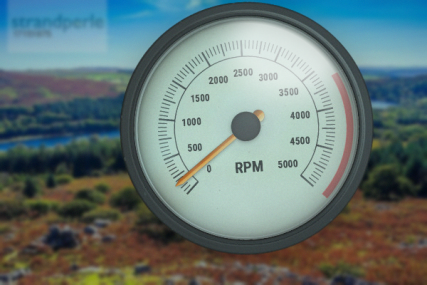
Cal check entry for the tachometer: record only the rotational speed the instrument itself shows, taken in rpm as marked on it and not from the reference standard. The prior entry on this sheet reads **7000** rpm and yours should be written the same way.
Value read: **150** rpm
